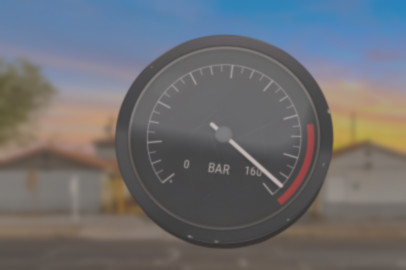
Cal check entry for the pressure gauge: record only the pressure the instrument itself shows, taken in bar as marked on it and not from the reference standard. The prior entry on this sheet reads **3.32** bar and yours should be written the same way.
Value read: **155** bar
